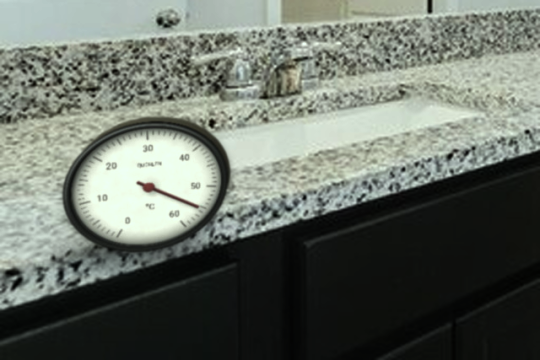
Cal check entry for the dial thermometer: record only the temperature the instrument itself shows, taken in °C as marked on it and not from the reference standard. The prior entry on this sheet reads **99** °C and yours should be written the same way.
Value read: **55** °C
